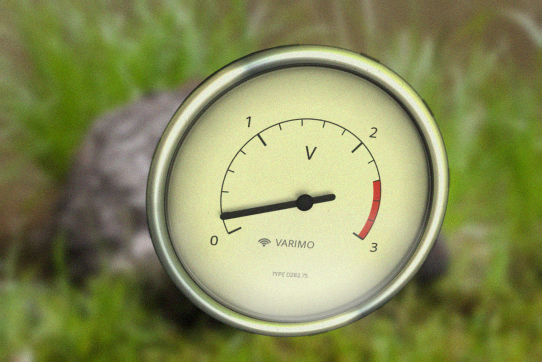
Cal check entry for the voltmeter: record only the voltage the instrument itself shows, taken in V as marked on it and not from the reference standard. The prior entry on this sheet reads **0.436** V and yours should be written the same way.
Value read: **0.2** V
